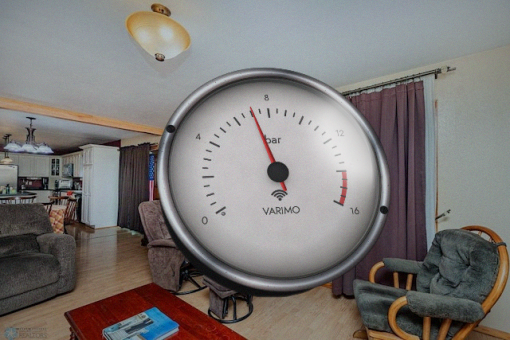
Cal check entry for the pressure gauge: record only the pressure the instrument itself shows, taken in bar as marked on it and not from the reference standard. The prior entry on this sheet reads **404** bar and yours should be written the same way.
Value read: **7** bar
